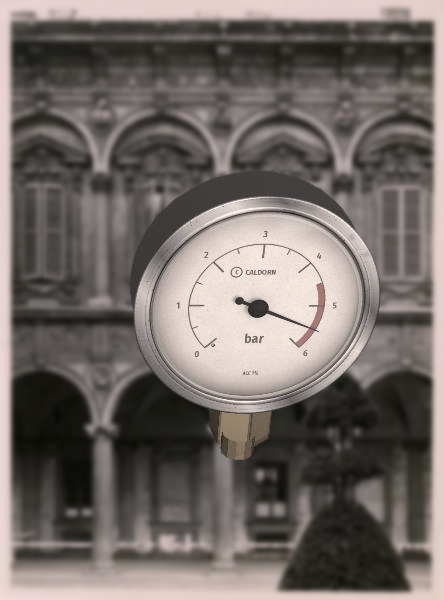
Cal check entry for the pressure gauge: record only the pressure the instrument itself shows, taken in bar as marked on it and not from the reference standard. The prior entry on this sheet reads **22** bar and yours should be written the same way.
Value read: **5.5** bar
